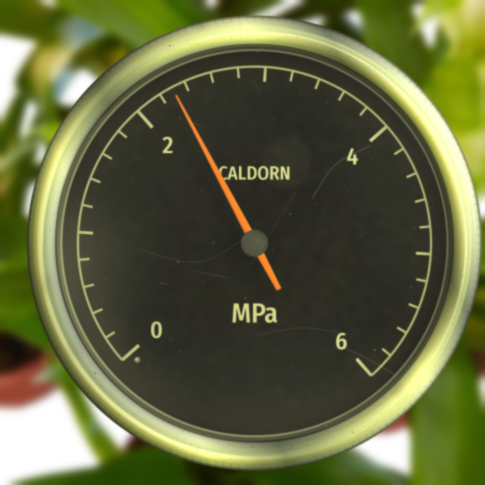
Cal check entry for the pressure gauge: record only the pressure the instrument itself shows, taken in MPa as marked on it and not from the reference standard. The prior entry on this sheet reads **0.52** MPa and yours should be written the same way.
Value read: **2.3** MPa
